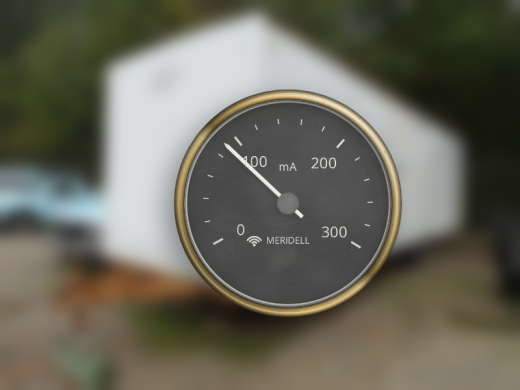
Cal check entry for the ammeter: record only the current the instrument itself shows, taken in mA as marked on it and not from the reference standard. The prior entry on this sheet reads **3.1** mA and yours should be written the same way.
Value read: **90** mA
